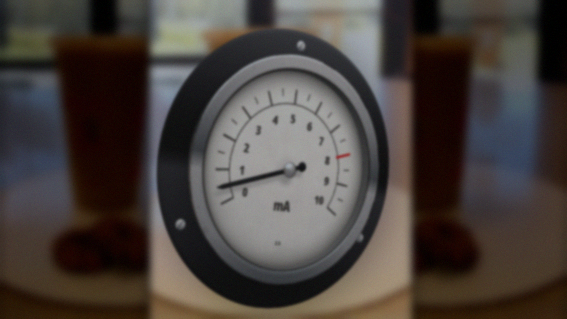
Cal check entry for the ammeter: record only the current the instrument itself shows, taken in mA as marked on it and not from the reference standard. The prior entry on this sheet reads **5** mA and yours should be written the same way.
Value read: **0.5** mA
